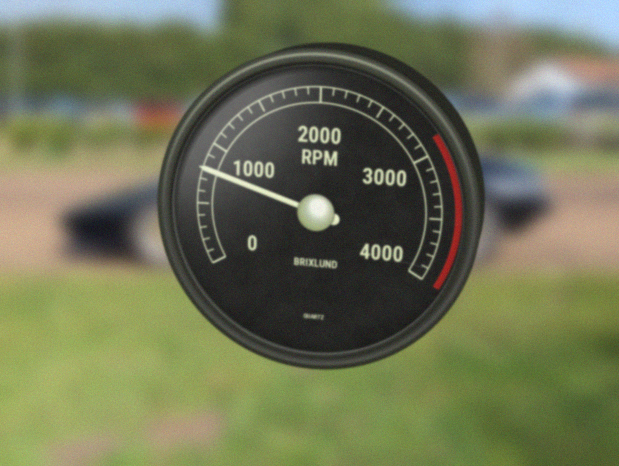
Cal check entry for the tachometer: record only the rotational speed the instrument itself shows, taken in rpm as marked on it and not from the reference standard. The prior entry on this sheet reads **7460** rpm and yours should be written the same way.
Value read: **800** rpm
